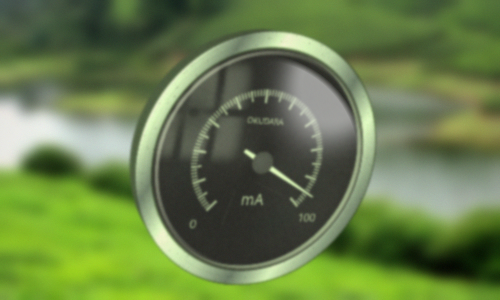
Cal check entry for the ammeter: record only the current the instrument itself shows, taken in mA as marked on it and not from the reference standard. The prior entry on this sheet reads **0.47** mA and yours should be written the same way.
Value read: **95** mA
